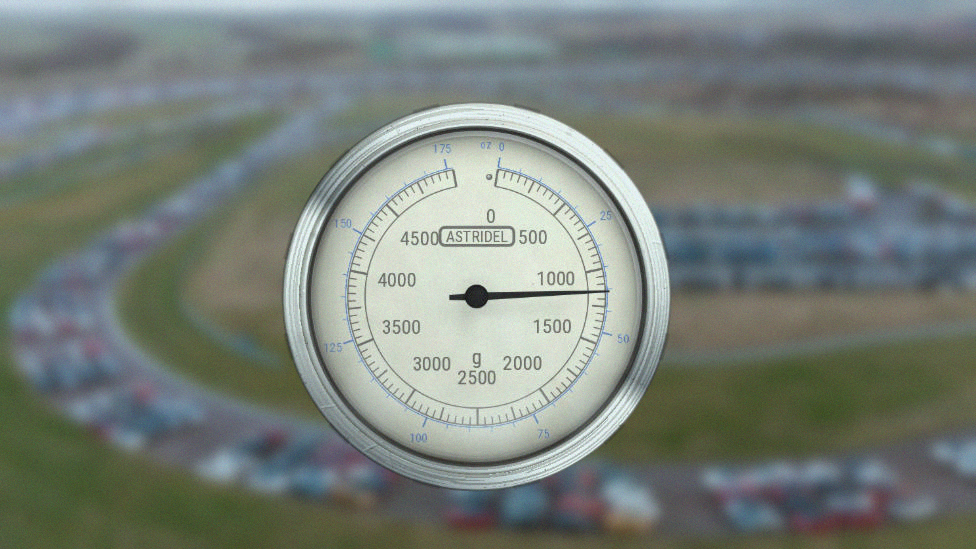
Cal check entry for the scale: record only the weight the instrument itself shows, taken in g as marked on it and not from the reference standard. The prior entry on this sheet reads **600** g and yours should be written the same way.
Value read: **1150** g
